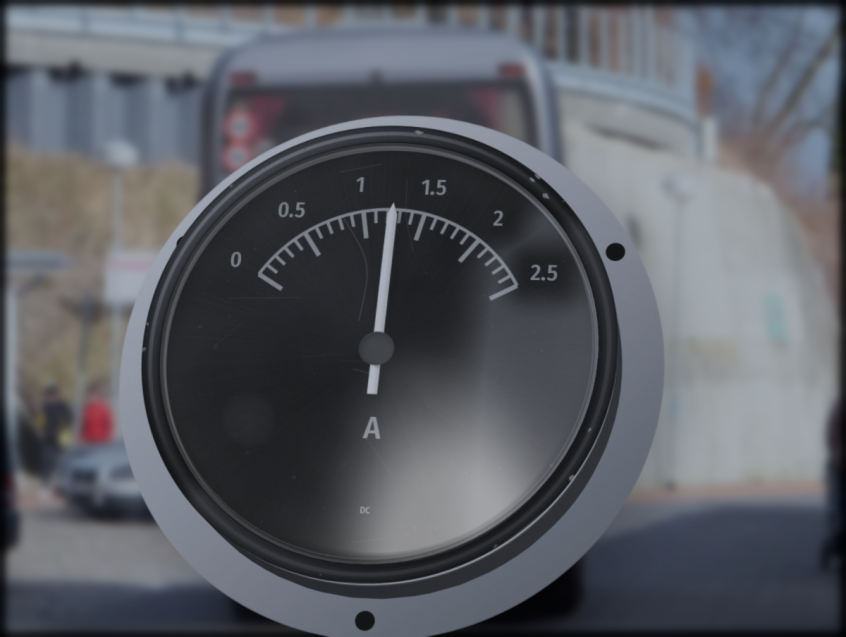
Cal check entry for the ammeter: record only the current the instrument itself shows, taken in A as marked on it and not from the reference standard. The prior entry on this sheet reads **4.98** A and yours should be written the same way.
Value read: **1.25** A
